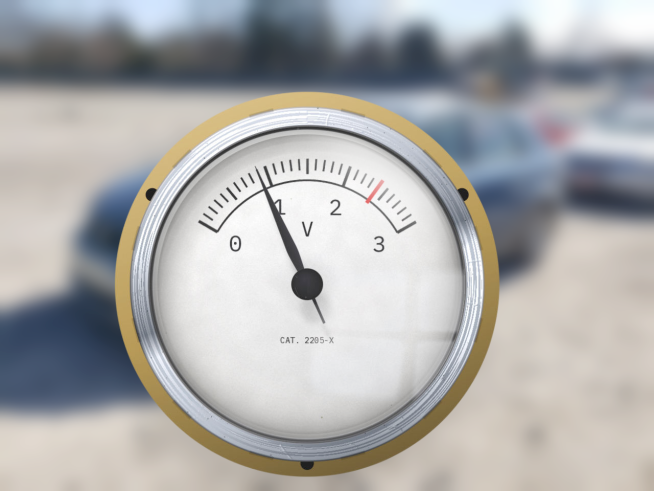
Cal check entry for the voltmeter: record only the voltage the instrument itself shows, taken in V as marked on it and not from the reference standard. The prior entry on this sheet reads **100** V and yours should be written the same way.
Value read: **0.9** V
